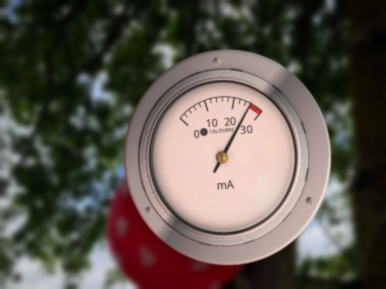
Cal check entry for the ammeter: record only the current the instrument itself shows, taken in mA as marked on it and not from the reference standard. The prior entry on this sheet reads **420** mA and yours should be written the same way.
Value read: **26** mA
